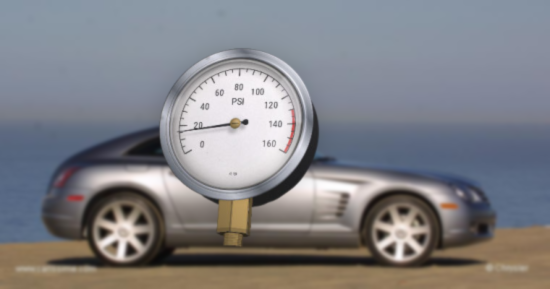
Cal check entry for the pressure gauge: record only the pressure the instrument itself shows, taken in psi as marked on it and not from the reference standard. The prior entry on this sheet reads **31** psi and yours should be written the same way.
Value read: **15** psi
